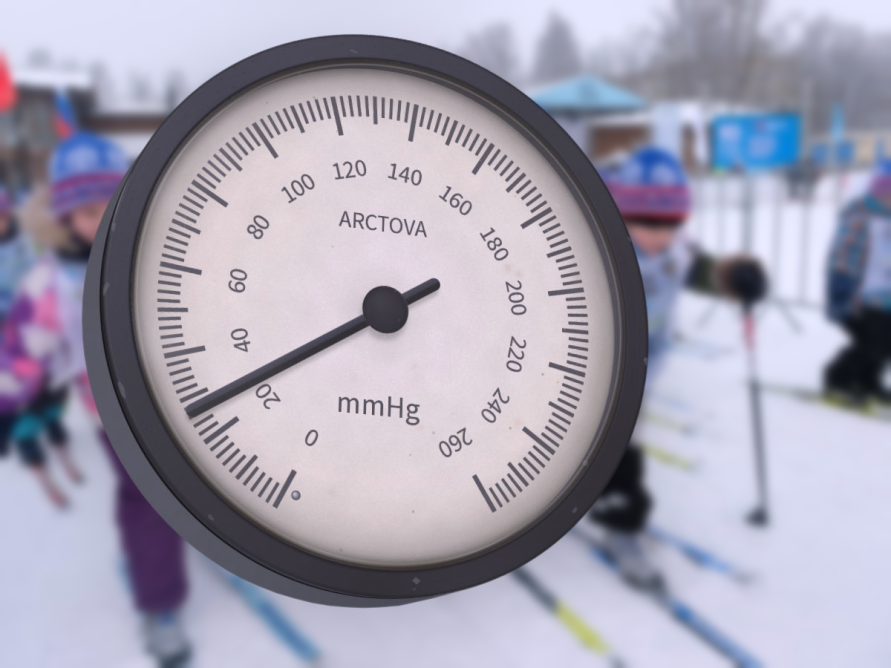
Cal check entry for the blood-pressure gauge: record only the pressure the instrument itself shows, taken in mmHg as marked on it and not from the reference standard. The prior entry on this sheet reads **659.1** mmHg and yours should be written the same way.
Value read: **27** mmHg
